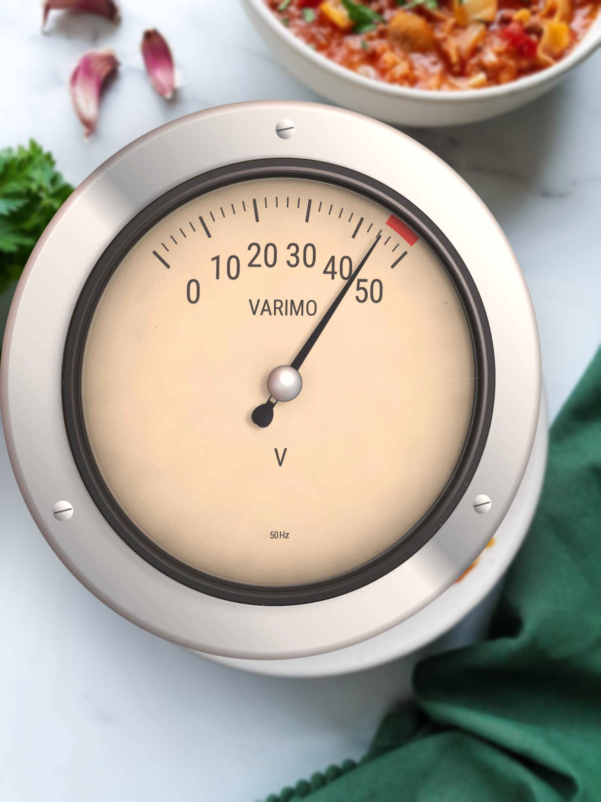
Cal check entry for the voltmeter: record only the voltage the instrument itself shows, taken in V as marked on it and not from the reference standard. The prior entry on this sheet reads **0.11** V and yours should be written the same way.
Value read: **44** V
